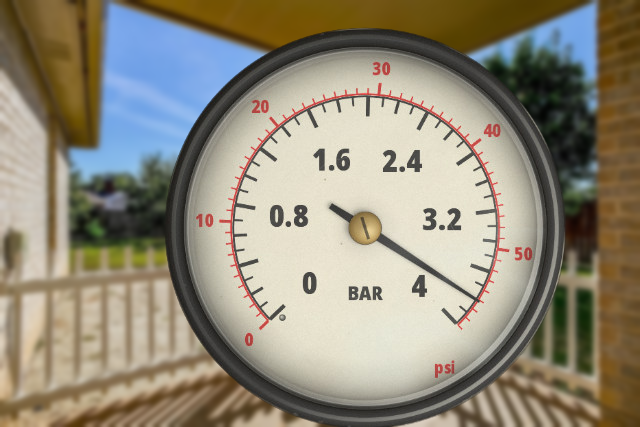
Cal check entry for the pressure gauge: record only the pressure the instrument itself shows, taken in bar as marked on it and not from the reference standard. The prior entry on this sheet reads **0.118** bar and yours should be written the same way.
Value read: **3.8** bar
